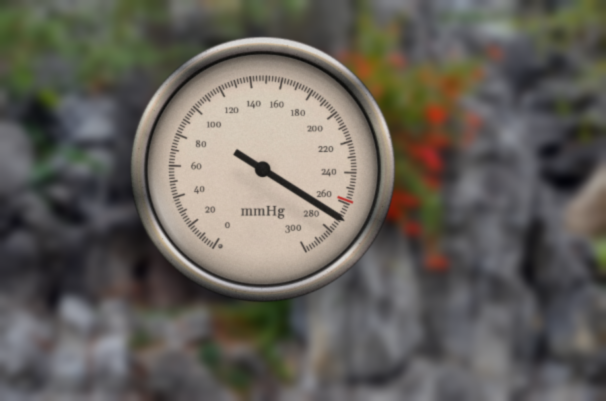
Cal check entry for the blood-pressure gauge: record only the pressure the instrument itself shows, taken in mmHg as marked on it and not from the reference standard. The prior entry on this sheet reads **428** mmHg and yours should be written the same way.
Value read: **270** mmHg
